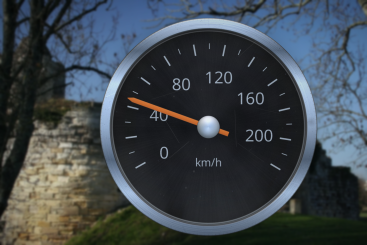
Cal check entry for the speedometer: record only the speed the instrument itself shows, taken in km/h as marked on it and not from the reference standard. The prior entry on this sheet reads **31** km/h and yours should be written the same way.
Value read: **45** km/h
